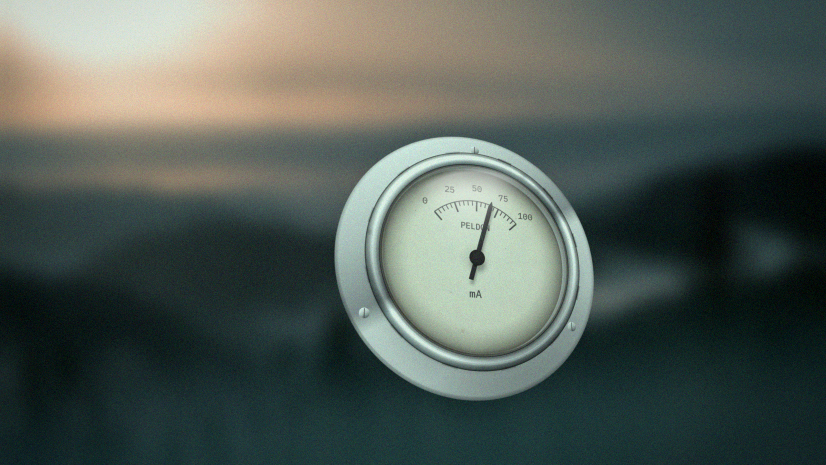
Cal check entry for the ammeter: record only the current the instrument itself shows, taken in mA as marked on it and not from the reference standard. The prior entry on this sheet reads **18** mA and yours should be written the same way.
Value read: **65** mA
